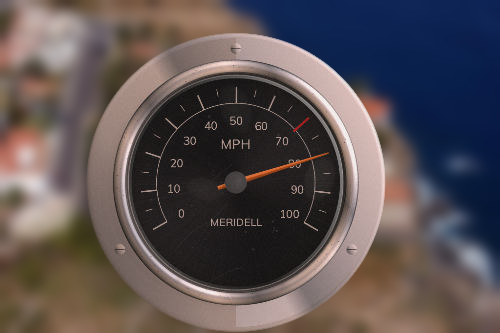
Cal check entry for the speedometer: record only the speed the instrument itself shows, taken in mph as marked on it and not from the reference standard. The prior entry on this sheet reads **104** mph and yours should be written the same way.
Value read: **80** mph
